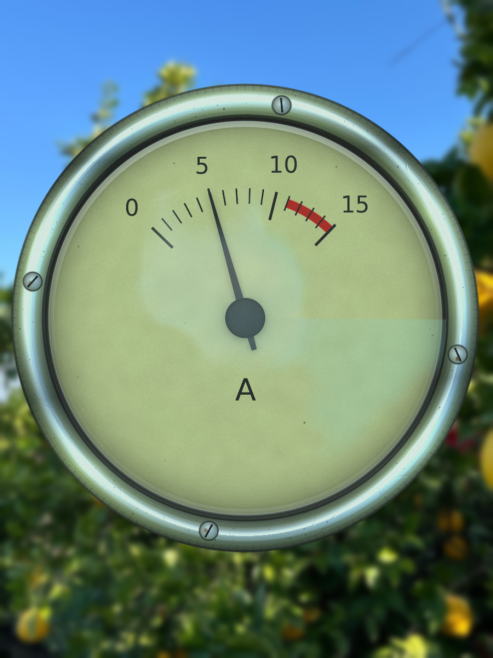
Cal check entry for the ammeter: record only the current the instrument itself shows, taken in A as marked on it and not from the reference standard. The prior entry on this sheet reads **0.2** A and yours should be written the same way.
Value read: **5** A
